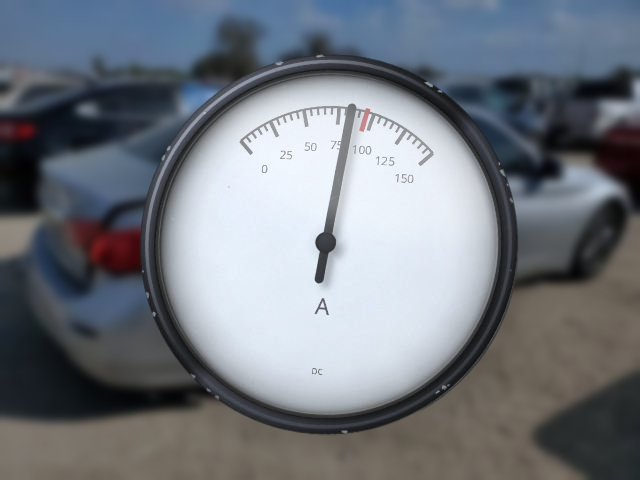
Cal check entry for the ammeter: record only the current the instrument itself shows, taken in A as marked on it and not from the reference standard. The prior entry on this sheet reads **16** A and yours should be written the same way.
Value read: **85** A
